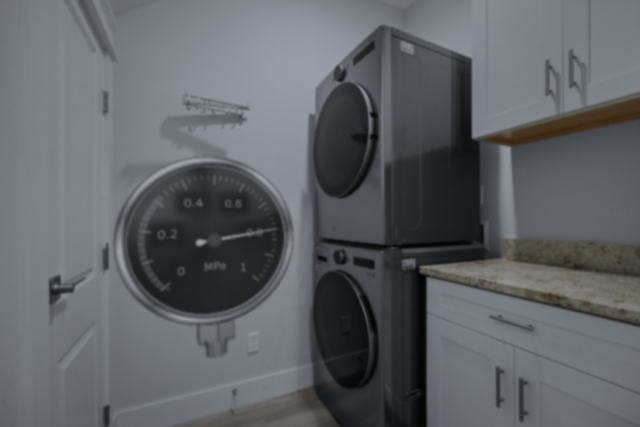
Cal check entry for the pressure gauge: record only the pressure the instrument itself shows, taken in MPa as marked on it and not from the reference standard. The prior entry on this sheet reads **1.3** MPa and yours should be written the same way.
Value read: **0.8** MPa
